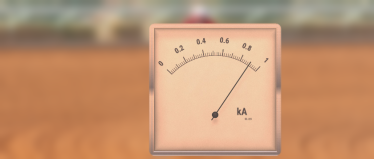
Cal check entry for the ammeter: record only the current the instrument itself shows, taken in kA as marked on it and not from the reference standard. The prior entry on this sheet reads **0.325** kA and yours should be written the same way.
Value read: **0.9** kA
